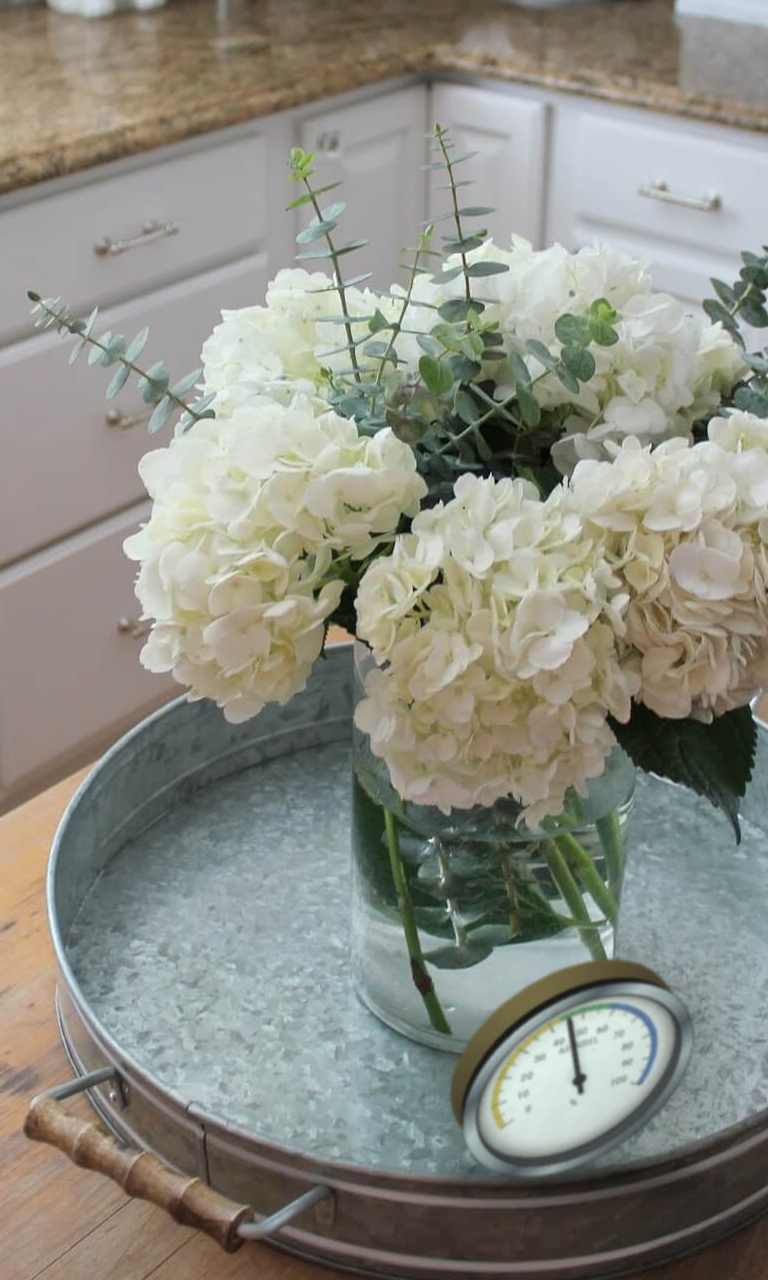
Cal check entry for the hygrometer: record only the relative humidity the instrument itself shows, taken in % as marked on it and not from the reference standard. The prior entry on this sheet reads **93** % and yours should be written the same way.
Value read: **45** %
